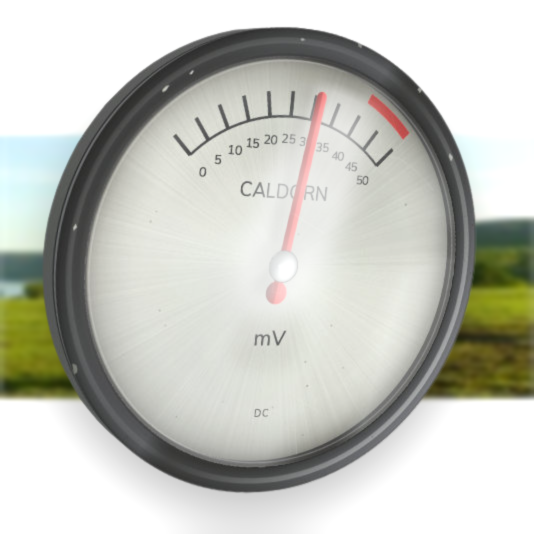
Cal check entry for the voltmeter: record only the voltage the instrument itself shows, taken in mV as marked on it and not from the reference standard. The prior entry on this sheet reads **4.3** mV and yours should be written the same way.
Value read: **30** mV
